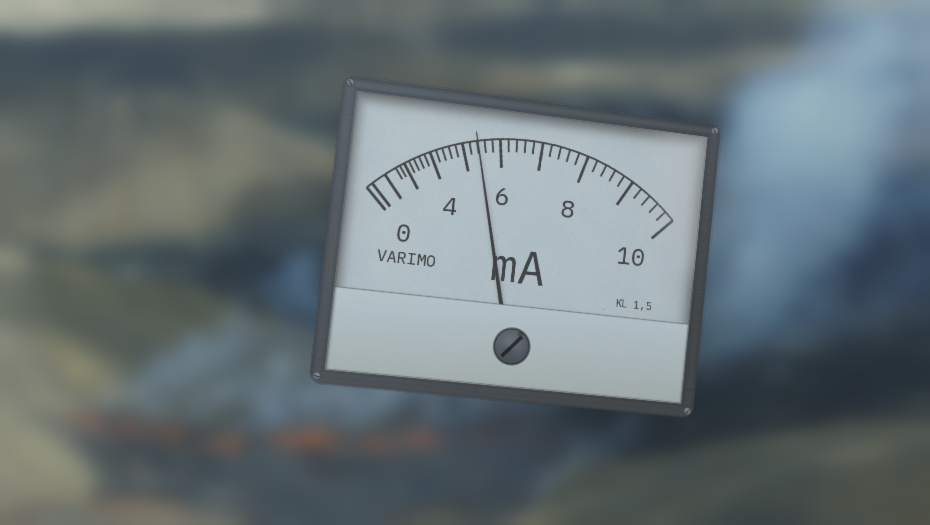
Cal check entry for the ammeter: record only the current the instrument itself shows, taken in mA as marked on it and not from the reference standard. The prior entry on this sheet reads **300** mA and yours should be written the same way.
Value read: **5.4** mA
